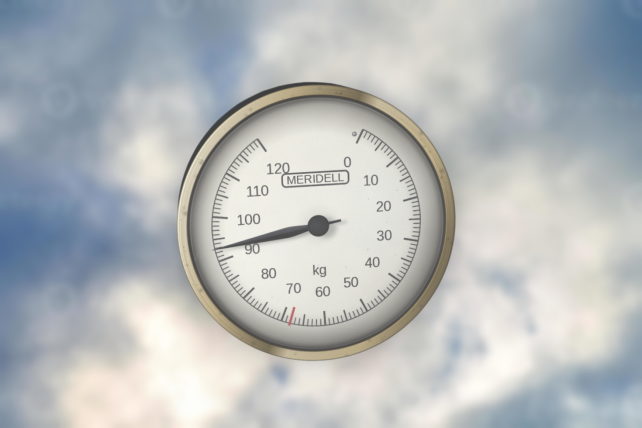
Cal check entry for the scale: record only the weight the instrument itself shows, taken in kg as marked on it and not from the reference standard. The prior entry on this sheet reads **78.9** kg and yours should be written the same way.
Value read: **93** kg
